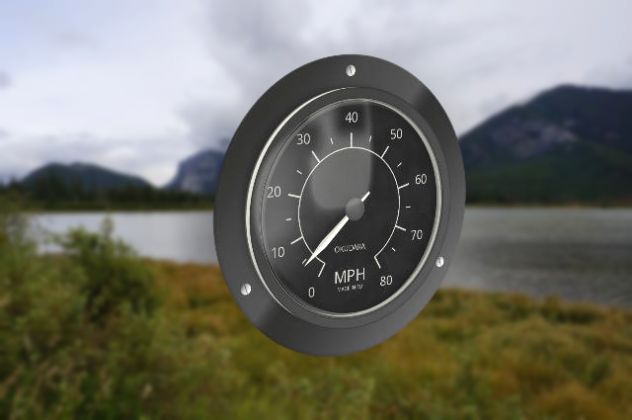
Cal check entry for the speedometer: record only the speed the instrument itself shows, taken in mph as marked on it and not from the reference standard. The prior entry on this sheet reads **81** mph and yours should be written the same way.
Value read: **5** mph
